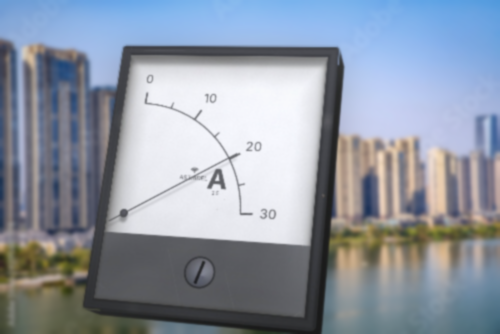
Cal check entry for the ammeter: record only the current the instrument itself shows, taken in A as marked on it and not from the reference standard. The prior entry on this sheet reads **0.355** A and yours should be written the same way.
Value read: **20** A
